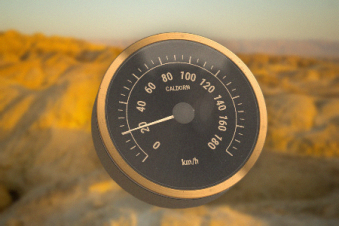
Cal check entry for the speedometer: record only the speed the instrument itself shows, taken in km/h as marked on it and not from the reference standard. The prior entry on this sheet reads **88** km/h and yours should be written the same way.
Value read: **20** km/h
